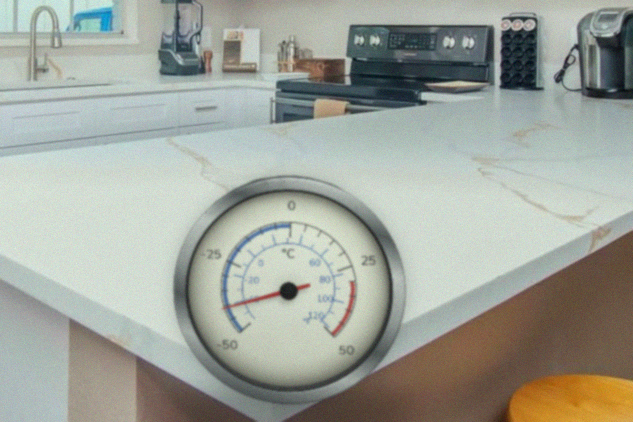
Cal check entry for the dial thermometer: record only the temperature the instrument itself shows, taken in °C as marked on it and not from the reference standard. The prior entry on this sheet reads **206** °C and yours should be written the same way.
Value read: **-40** °C
